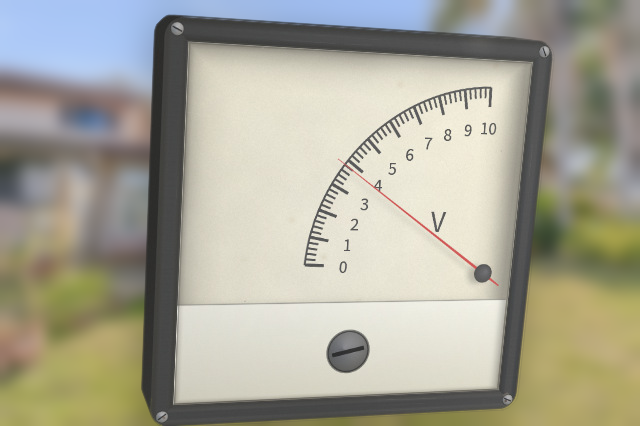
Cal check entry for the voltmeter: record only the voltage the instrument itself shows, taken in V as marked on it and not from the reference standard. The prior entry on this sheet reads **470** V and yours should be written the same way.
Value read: **3.8** V
